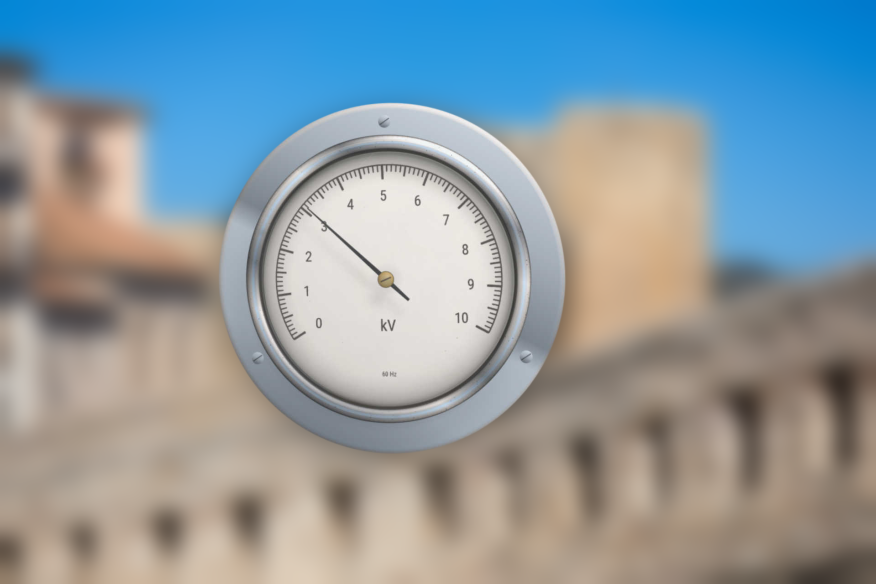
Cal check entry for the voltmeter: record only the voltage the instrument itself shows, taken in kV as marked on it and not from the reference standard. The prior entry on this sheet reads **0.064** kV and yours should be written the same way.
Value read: **3.1** kV
